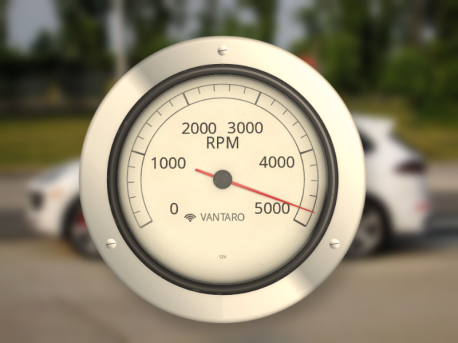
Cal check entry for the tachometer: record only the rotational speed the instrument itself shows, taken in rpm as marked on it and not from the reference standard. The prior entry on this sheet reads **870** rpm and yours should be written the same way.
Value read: **4800** rpm
